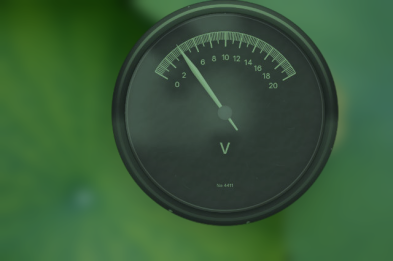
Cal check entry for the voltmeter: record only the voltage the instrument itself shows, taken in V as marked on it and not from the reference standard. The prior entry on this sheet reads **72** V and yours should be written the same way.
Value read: **4** V
